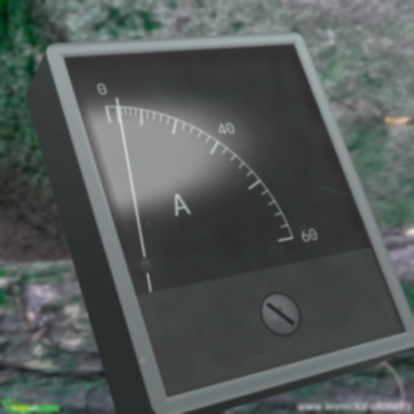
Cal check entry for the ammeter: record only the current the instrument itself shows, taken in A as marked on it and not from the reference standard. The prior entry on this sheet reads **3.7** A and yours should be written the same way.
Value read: **10** A
